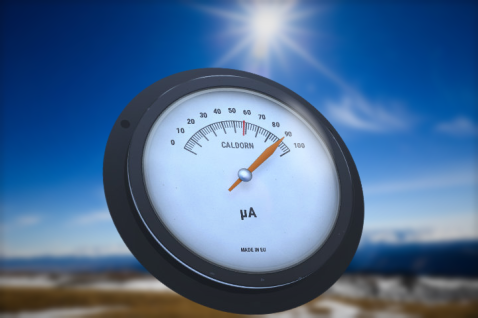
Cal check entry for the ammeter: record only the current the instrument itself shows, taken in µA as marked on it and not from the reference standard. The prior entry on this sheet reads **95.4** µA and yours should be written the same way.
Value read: **90** µA
